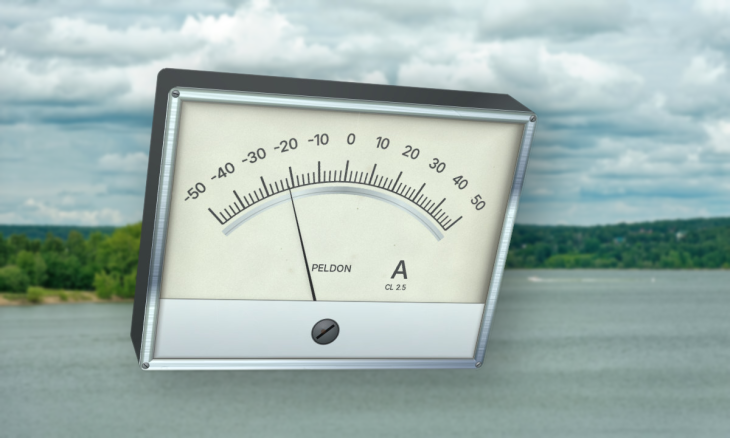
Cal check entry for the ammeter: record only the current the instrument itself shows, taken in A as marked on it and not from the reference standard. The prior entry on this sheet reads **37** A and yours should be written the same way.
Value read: **-22** A
